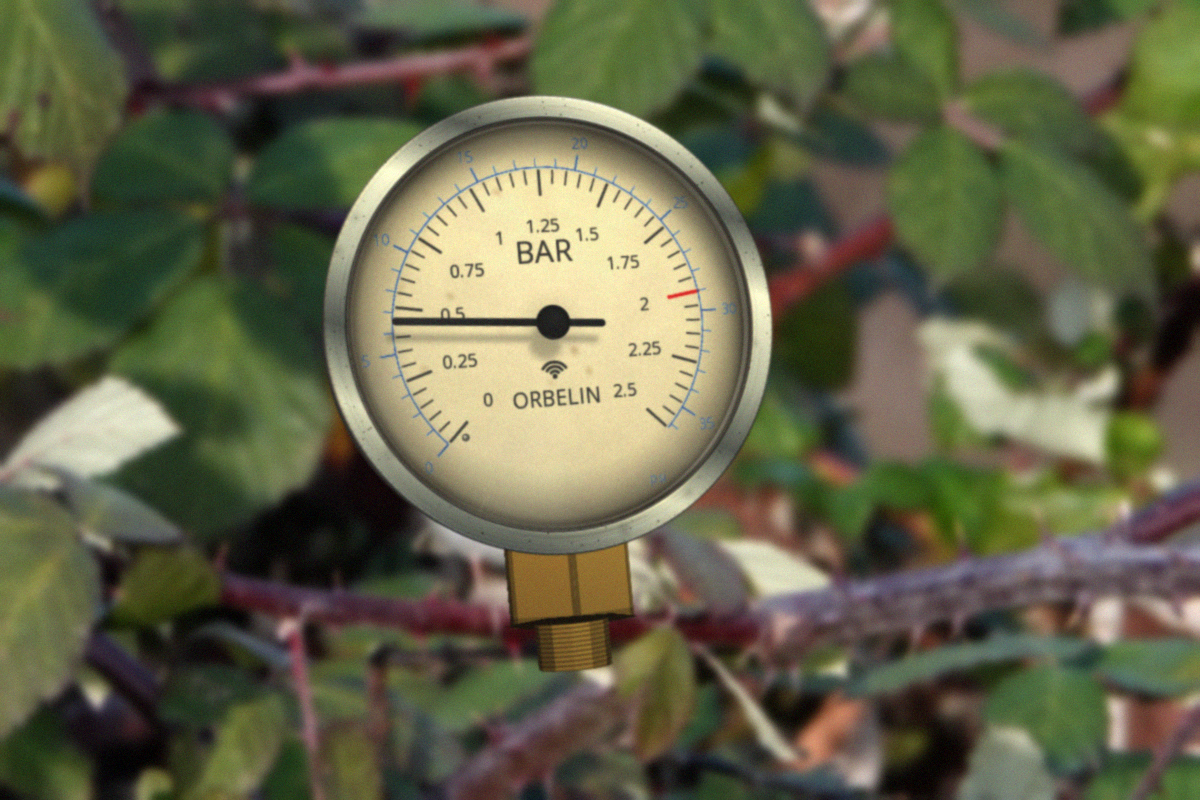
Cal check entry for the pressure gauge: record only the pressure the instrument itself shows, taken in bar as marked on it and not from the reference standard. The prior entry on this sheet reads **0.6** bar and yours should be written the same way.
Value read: **0.45** bar
